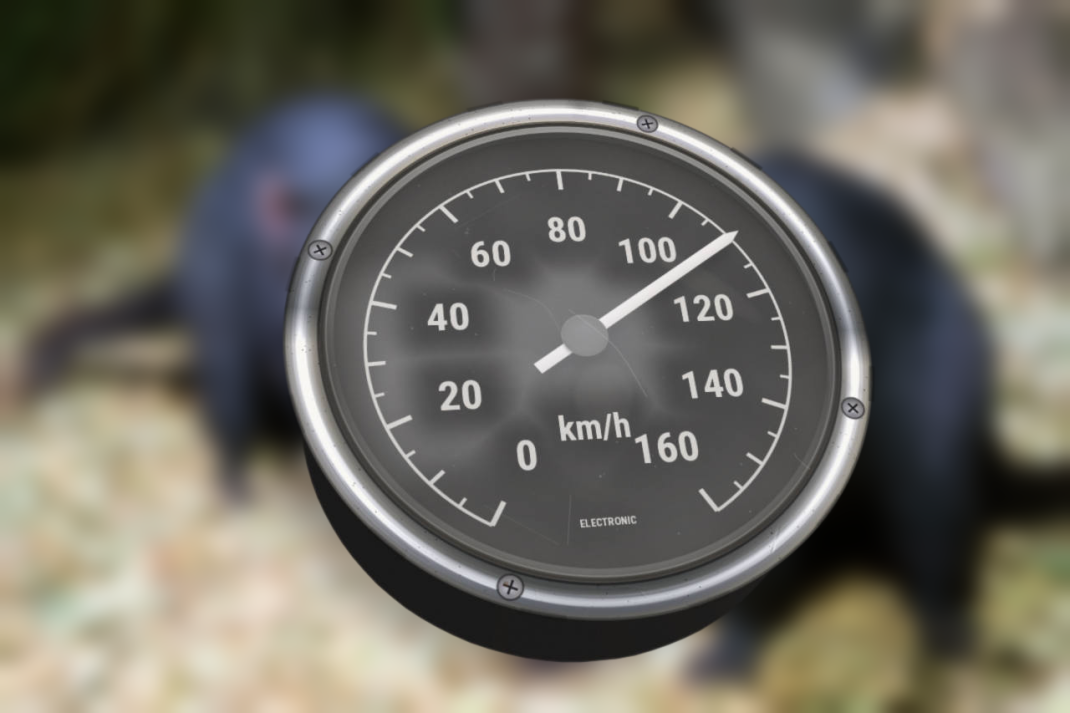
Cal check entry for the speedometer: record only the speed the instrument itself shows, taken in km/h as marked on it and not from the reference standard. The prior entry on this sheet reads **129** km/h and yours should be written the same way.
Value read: **110** km/h
